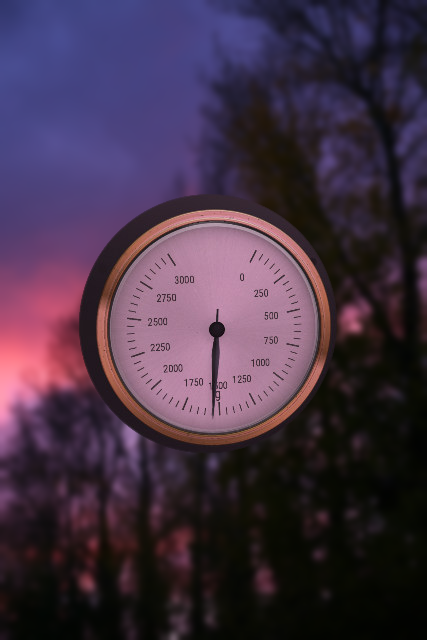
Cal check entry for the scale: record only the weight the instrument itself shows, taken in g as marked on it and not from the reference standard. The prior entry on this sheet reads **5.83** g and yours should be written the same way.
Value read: **1550** g
